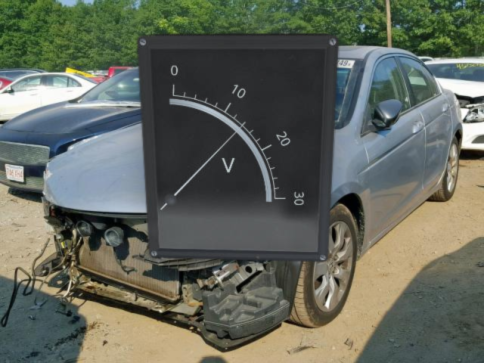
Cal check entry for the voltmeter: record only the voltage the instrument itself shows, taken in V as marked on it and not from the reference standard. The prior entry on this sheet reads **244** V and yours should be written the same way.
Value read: **14** V
